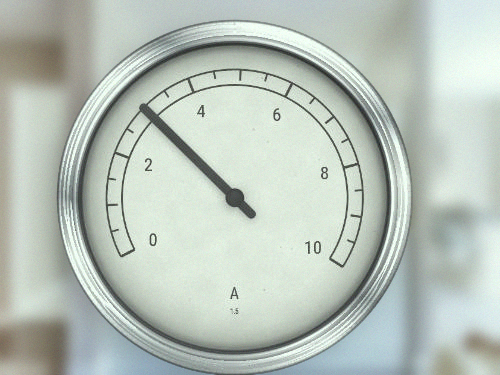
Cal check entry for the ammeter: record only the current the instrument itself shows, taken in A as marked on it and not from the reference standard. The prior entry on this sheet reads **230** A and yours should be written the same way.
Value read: **3** A
